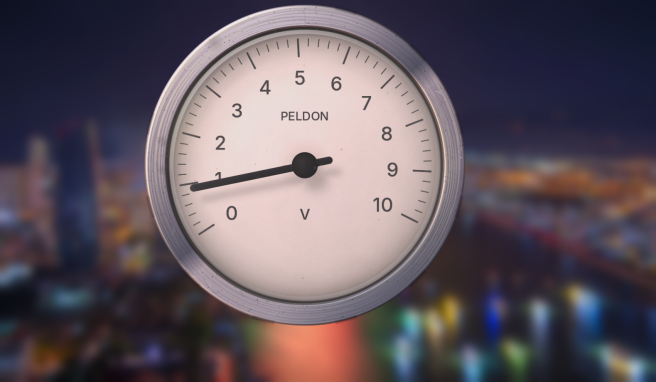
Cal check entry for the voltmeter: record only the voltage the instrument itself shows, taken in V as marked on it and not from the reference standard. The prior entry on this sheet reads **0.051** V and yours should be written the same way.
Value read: **0.9** V
